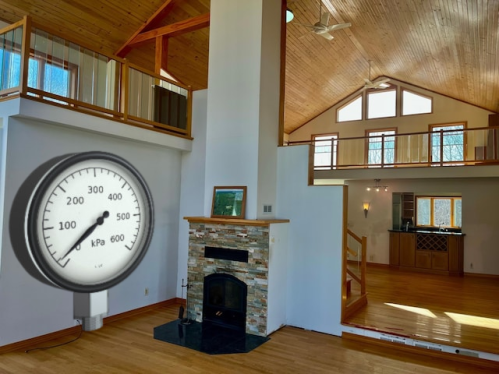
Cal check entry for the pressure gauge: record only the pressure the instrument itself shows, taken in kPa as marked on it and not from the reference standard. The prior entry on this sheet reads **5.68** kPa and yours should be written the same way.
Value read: **20** kPa
